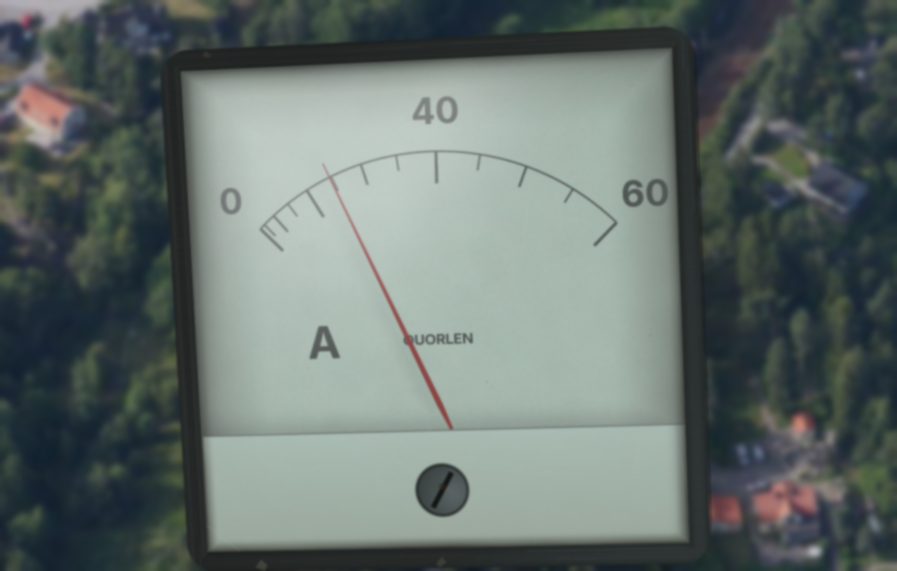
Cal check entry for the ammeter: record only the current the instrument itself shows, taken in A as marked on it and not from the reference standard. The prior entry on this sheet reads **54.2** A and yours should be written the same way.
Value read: **25** A
